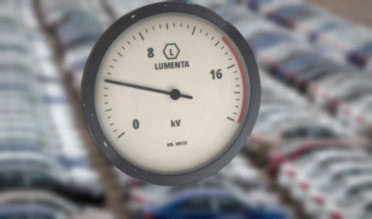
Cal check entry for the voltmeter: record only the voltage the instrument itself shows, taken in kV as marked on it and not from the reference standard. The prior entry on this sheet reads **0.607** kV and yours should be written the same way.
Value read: **4** kV
